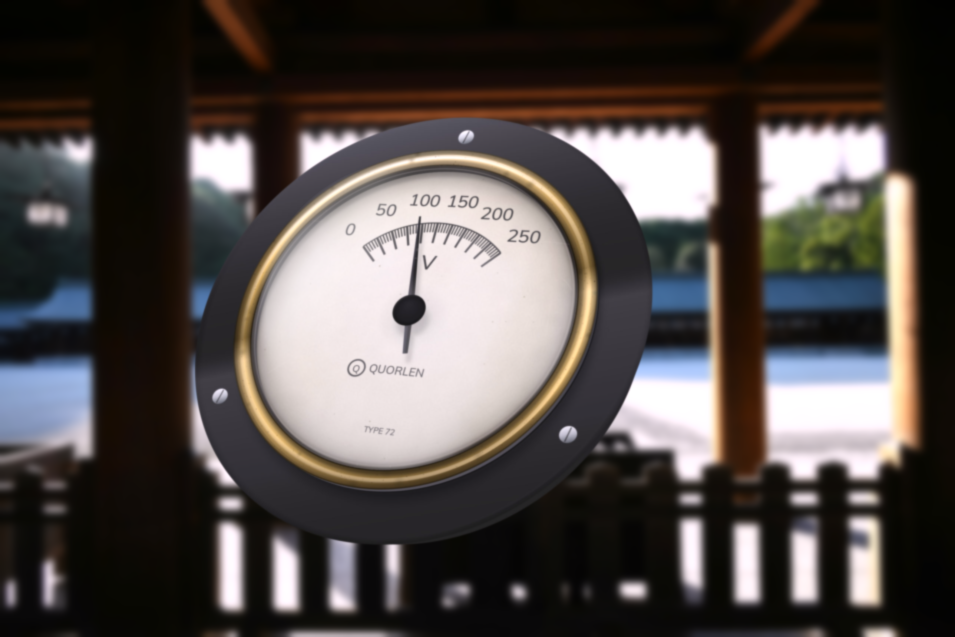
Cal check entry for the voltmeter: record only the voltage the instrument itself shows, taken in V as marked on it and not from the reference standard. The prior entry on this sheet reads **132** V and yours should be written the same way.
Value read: **100** V
